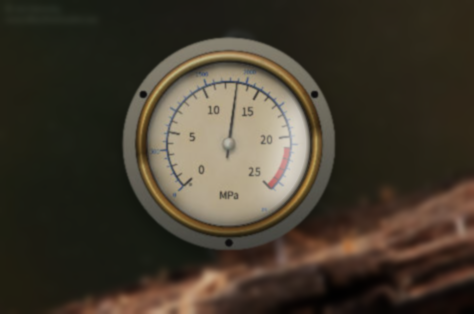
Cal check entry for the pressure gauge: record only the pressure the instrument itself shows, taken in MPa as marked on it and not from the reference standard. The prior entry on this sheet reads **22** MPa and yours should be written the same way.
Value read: **13** MPa
